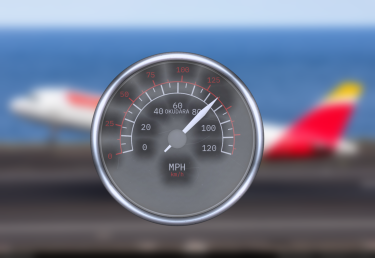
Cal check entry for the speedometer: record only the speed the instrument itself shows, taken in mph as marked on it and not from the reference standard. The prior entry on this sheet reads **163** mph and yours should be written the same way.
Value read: **85** mph
